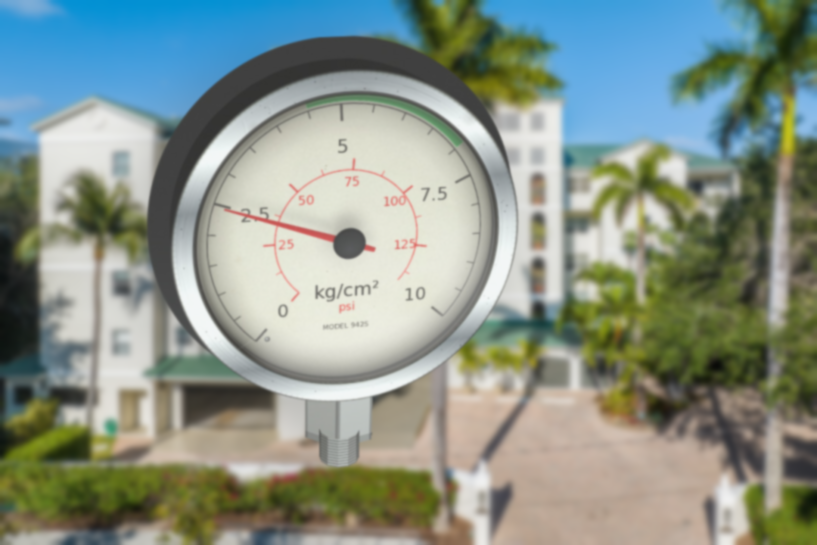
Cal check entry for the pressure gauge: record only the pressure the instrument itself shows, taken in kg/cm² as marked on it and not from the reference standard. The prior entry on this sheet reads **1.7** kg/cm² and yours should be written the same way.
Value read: **2.5** kg/cm²
